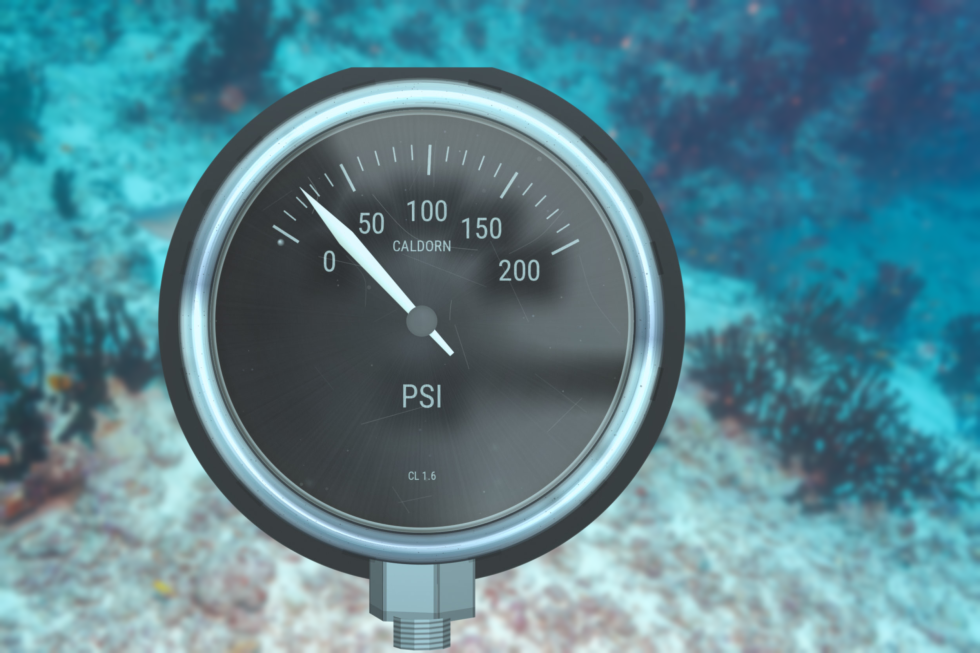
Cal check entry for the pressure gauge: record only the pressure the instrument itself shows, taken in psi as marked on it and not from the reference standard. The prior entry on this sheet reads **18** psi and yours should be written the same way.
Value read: **25** psi
